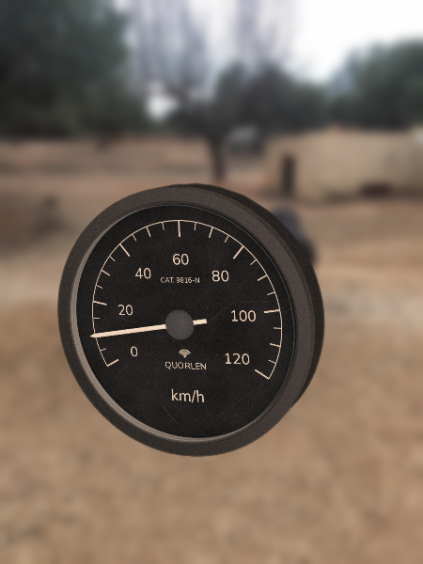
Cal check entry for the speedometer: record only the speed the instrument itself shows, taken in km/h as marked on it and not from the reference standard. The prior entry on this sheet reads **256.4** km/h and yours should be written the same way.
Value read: **10** km/h
